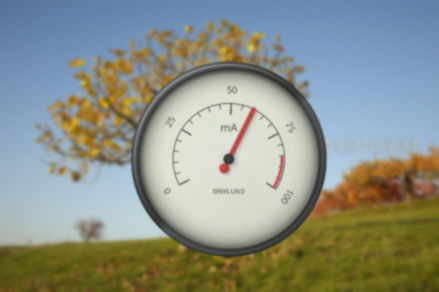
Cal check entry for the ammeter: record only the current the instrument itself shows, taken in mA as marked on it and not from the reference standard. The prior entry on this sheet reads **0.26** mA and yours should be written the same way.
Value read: **60** mA
